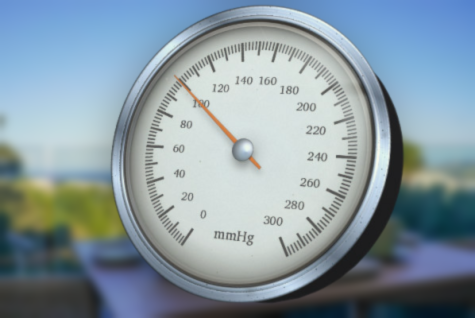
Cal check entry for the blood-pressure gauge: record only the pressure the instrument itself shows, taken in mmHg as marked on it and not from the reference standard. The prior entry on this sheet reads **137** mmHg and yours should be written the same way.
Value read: **100** mmHg
